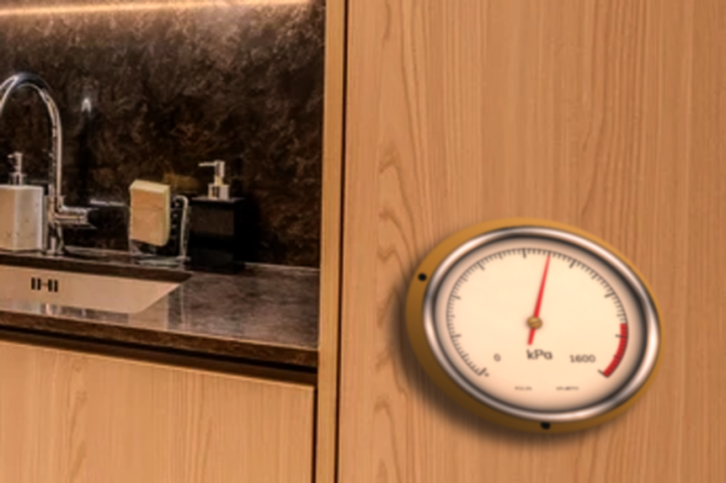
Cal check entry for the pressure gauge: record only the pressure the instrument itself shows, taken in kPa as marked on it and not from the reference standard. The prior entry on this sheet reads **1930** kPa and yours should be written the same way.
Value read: **900** kPa
